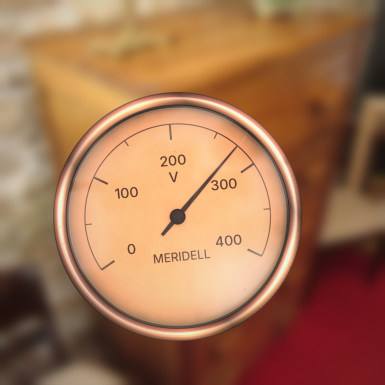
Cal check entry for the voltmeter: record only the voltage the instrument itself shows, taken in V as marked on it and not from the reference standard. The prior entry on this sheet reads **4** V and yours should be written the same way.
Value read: **275** V
